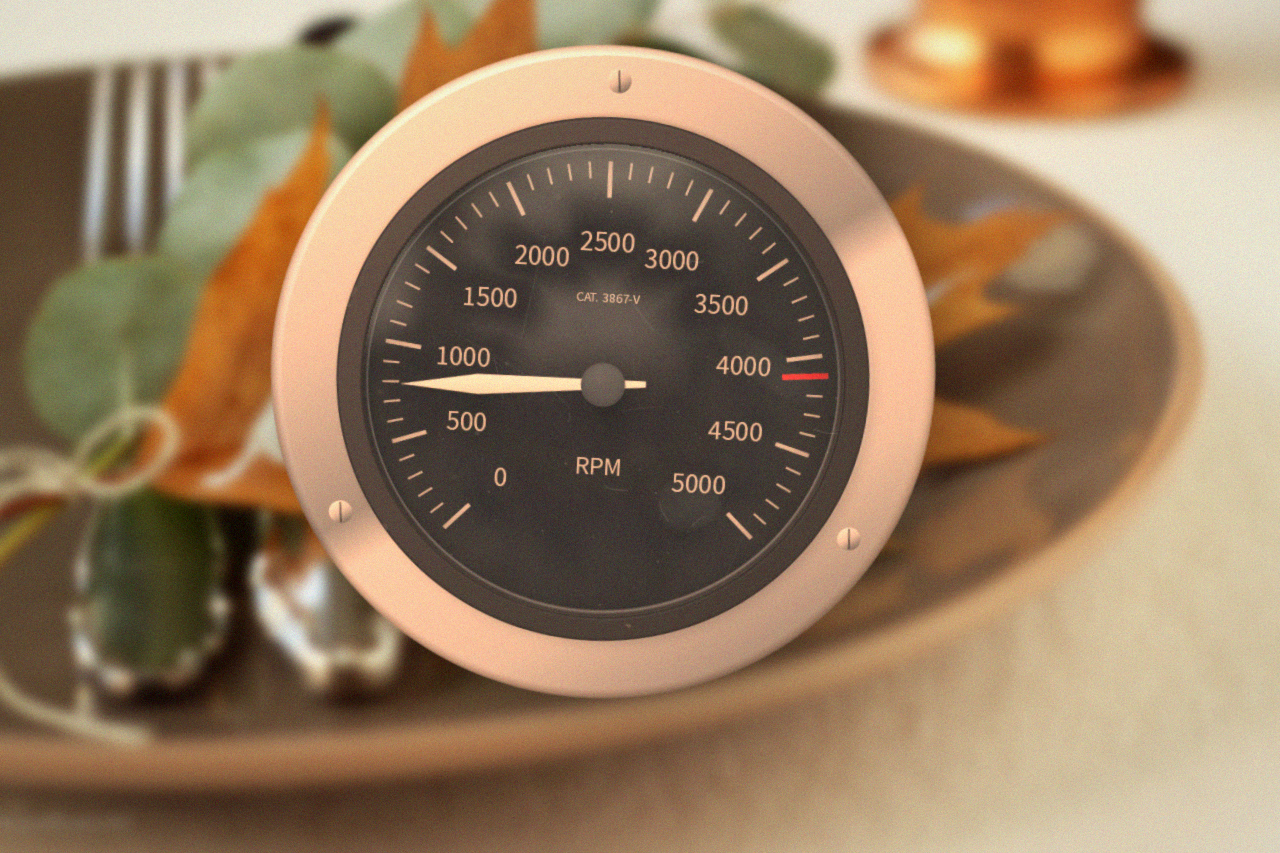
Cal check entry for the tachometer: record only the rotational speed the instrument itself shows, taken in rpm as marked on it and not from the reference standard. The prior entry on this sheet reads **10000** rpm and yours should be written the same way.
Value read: **800** rpm
